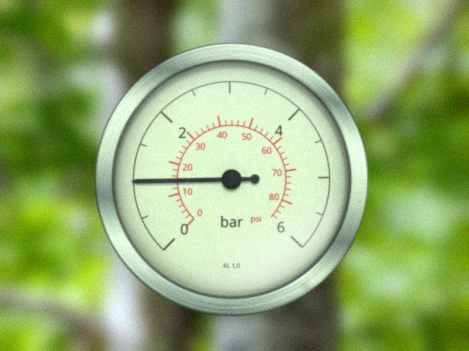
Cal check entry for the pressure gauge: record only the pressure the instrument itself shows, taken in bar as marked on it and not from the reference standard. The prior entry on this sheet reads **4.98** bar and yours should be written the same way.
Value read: **1** bar
